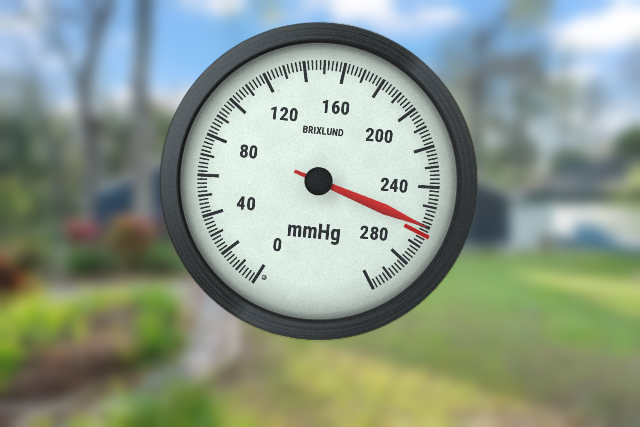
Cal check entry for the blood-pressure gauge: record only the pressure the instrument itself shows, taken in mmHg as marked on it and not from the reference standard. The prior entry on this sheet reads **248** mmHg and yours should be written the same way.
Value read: **260** mmHg
